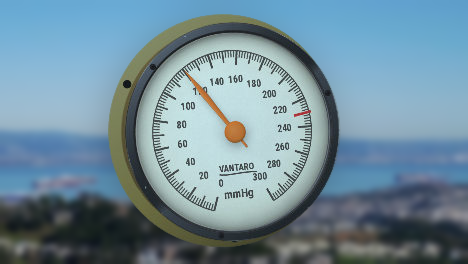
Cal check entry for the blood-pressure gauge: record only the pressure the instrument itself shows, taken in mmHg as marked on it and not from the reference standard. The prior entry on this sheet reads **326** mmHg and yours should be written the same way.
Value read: **120** mmHg
